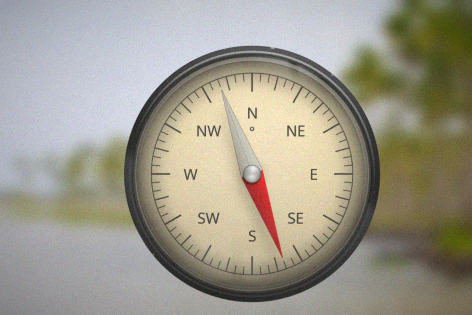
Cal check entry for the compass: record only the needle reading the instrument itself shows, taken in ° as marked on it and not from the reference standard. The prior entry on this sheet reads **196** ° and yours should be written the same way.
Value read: **160** °
